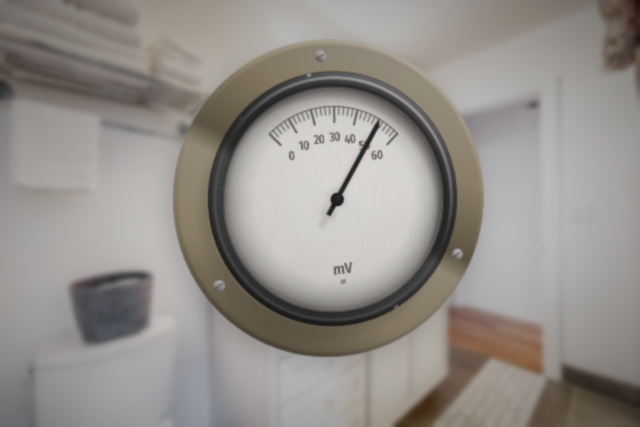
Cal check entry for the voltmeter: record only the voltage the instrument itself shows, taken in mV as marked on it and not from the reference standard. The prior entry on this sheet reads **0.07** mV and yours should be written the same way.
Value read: **50** mV
